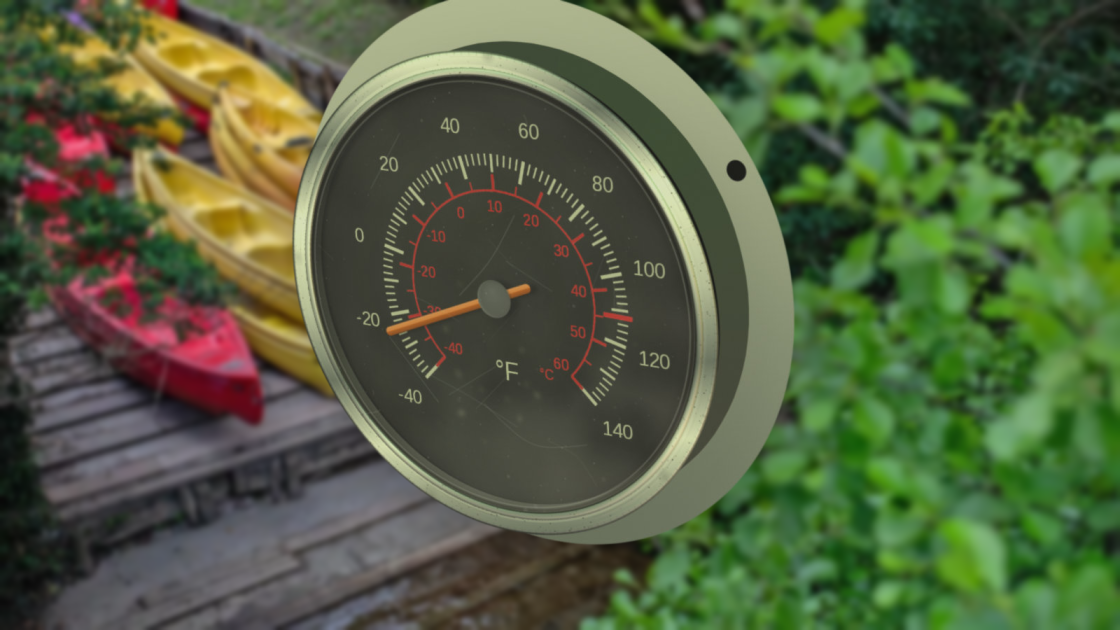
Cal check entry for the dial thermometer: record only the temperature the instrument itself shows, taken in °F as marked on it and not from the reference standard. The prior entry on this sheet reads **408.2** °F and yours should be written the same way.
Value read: **-24** °F
